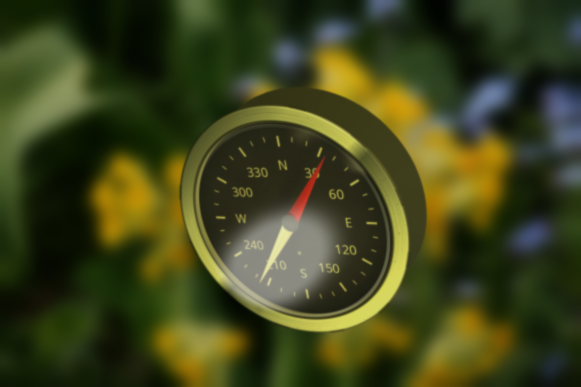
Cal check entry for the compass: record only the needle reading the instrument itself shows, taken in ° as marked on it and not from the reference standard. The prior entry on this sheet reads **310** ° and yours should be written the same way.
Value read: **35** °
